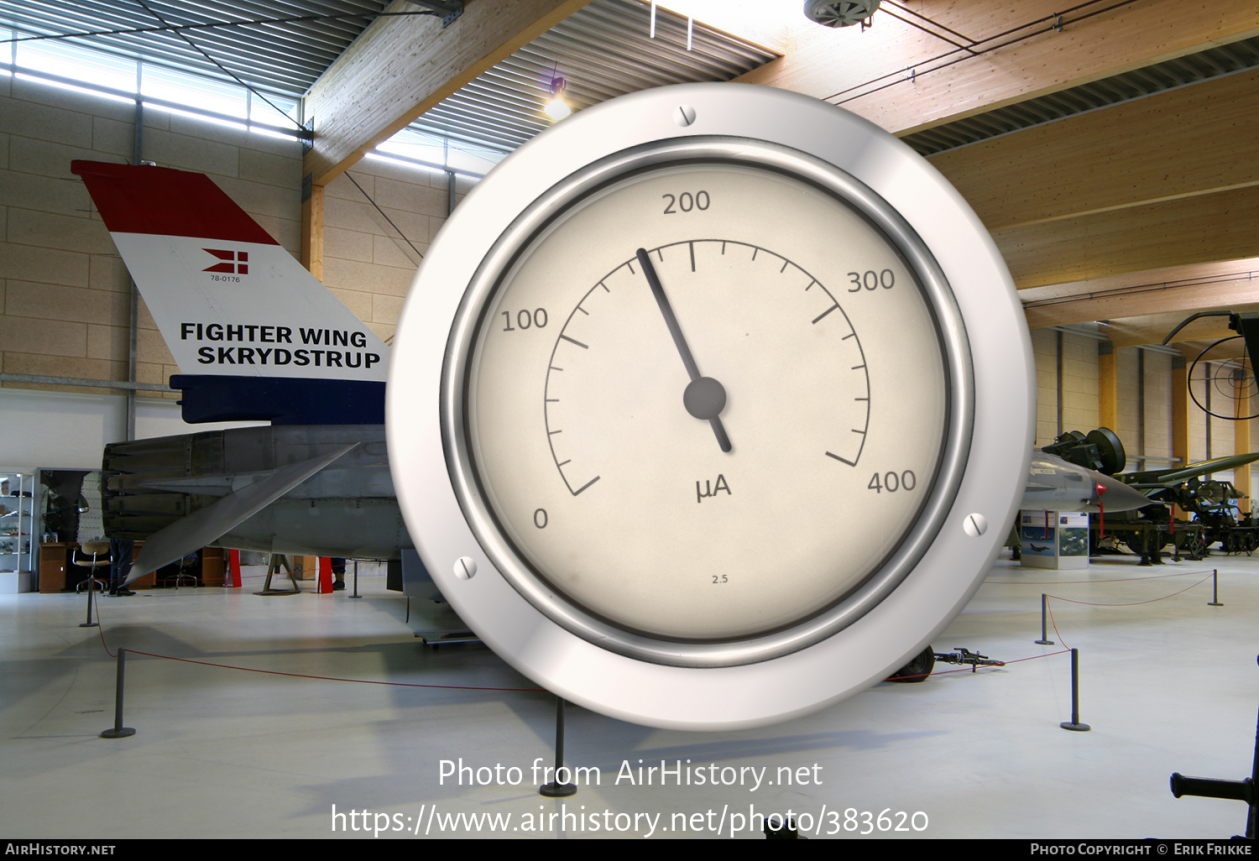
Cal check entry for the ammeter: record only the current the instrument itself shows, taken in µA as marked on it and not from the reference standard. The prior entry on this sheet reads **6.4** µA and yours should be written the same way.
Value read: **170** µA
